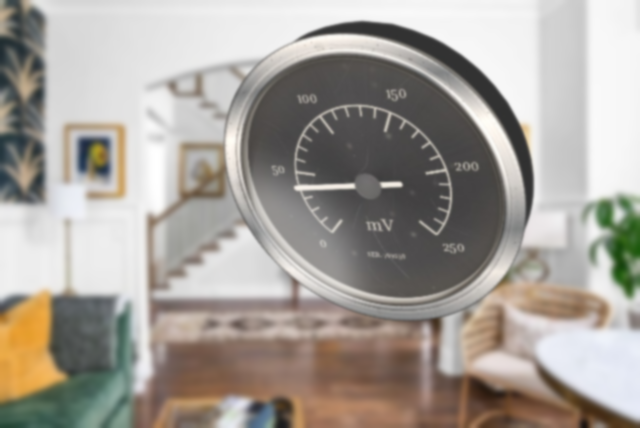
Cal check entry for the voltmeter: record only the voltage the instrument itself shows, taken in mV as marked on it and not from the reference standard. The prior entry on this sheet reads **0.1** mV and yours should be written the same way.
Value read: **40** mV
